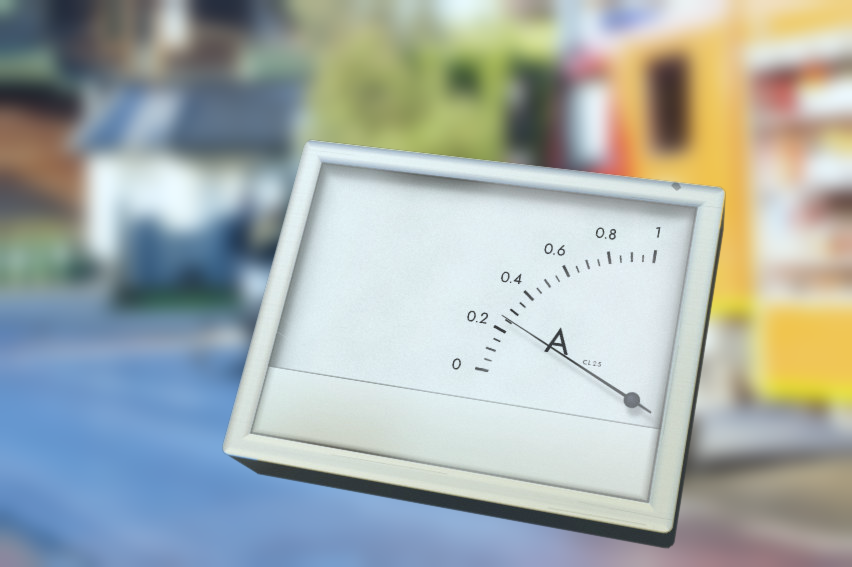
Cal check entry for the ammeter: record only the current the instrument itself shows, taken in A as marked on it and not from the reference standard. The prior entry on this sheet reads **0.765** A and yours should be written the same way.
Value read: **0.25** A
